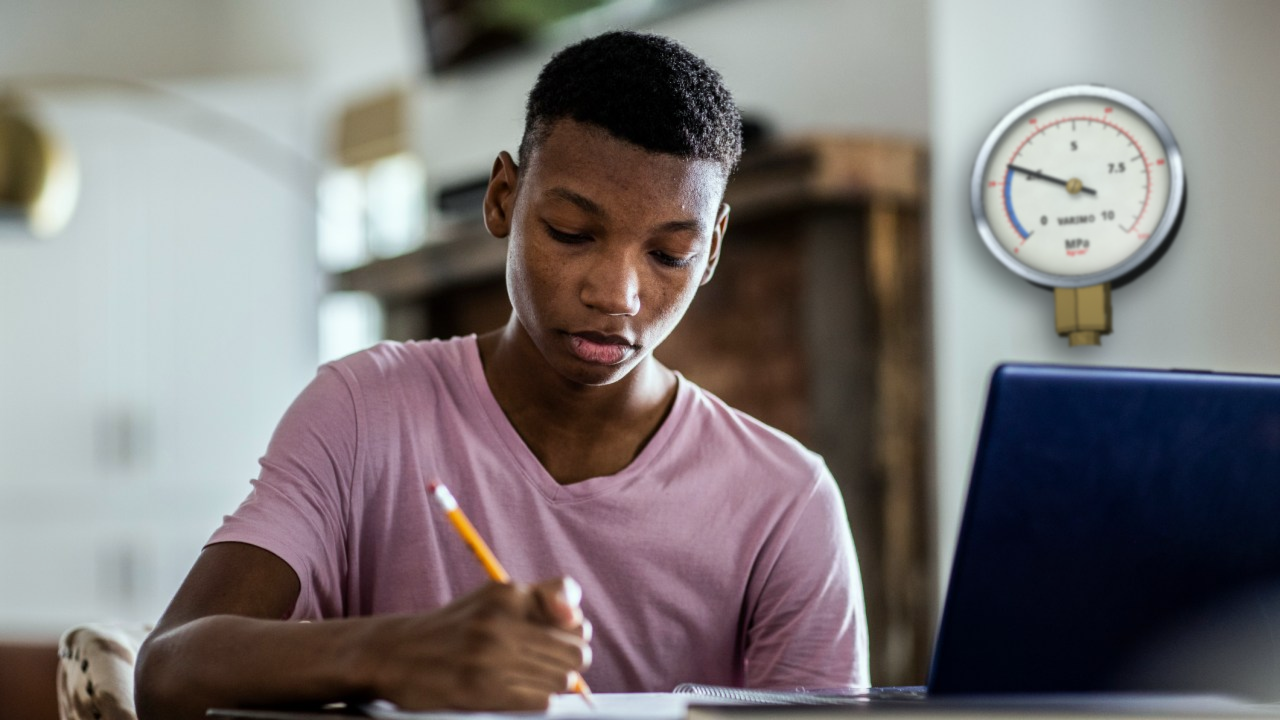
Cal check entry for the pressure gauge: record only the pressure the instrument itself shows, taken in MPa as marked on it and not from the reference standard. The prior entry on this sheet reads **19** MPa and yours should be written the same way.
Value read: **2.5** MPa
